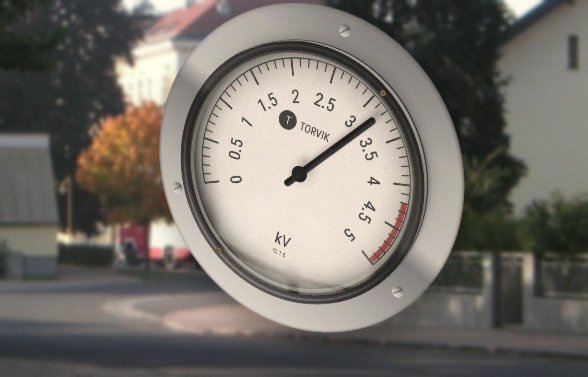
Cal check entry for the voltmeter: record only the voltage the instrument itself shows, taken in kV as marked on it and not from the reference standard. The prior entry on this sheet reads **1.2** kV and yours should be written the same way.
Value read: **3.2** kV
